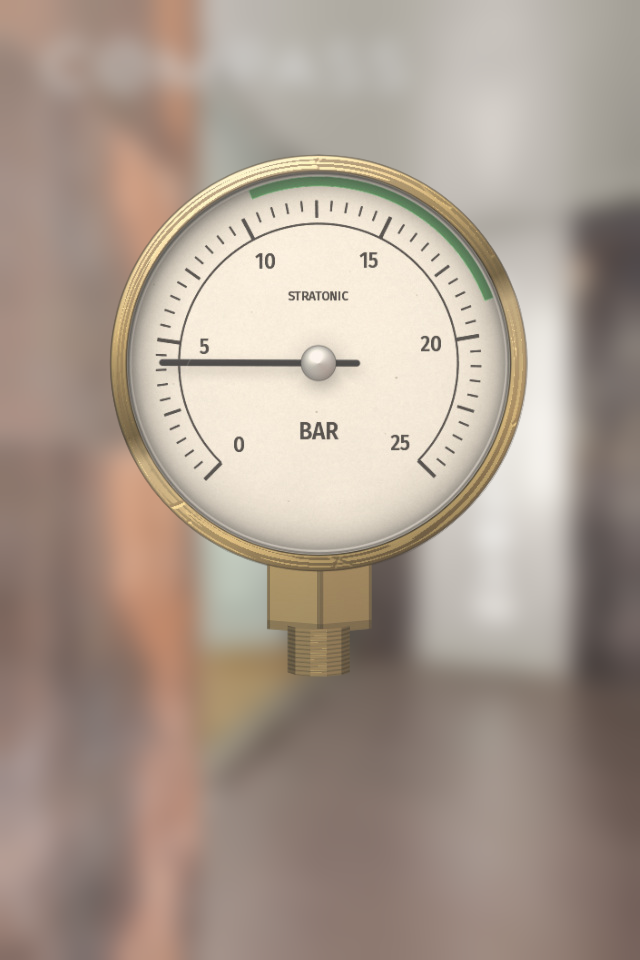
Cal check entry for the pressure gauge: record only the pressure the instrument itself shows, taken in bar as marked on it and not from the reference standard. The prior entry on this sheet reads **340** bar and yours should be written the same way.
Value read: **4.25** bar
